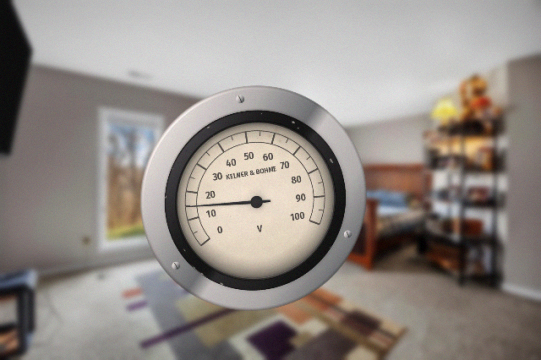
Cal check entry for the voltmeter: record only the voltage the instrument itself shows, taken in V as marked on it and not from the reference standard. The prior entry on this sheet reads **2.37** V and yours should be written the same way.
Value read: **15** V
